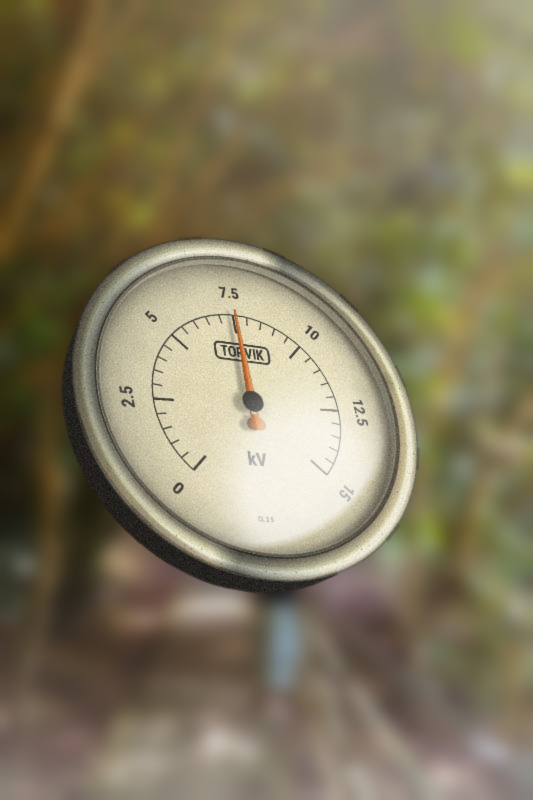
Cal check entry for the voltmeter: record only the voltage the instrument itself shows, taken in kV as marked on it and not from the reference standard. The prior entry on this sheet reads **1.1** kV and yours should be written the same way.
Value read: **7.5** kV
